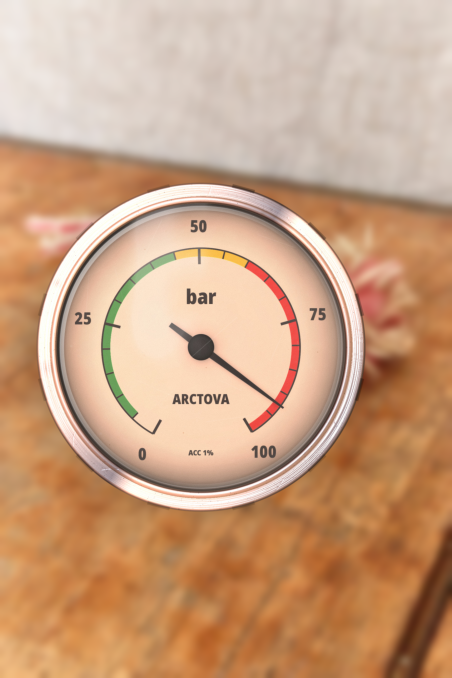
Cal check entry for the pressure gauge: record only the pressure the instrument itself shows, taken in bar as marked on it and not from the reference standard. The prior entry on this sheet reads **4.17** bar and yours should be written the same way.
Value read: **92.5** bar
